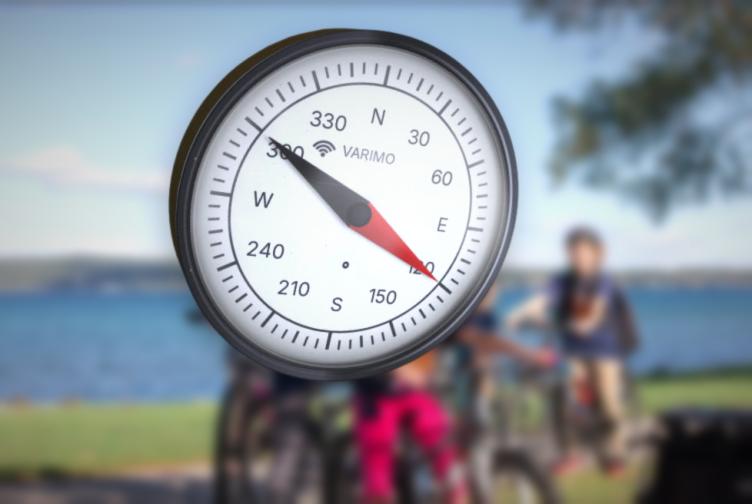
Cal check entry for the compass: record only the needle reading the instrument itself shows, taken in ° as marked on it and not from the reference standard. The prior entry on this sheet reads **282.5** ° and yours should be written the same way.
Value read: **120** °
